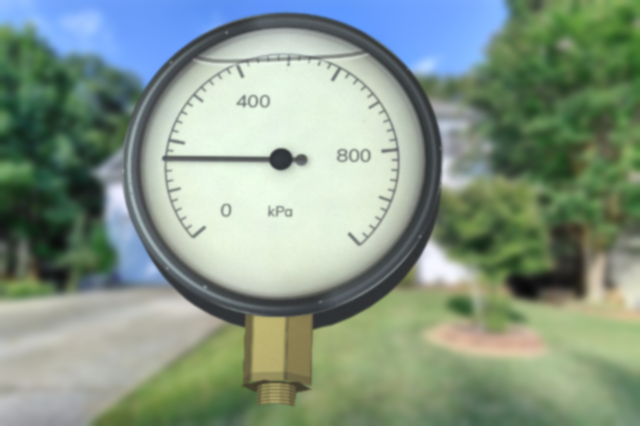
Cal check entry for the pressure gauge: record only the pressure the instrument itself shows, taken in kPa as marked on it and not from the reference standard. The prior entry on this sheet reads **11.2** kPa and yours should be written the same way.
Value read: **160** kPa
